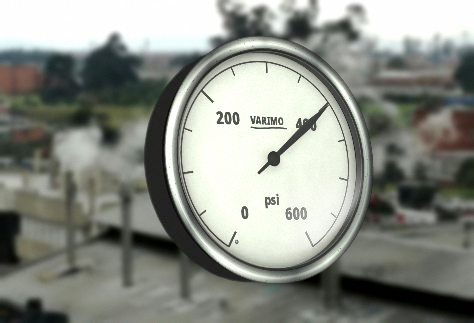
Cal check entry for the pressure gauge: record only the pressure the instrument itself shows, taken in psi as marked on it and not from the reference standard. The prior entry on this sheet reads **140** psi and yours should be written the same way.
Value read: **400** psi
